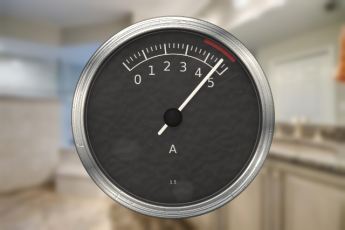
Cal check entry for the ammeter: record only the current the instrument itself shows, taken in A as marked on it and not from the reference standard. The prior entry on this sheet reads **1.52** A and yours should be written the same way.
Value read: **4.6** A
